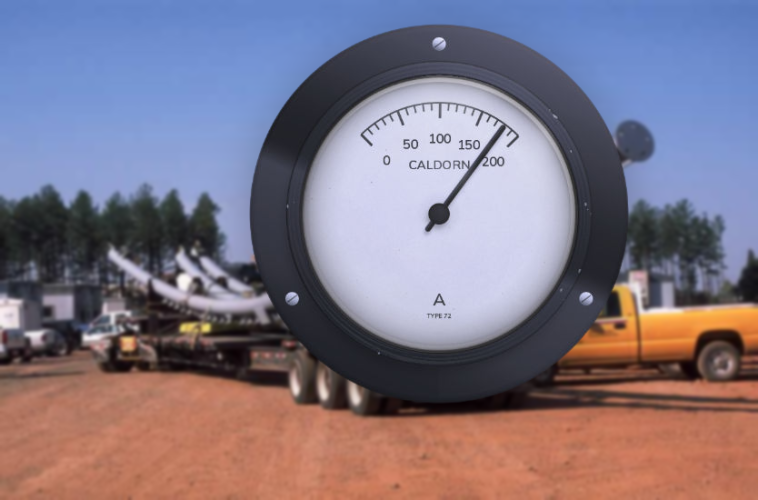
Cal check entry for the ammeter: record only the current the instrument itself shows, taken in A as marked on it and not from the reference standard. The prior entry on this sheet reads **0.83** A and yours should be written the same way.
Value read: **180** A
